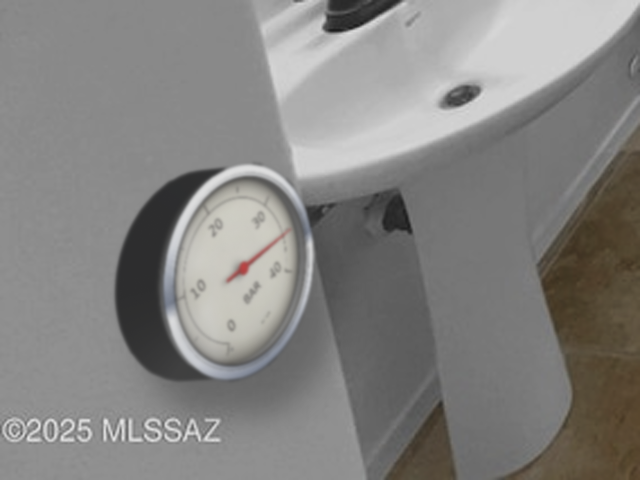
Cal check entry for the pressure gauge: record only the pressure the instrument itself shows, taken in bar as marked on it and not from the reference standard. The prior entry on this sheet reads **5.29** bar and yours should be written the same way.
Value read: **35** bar
